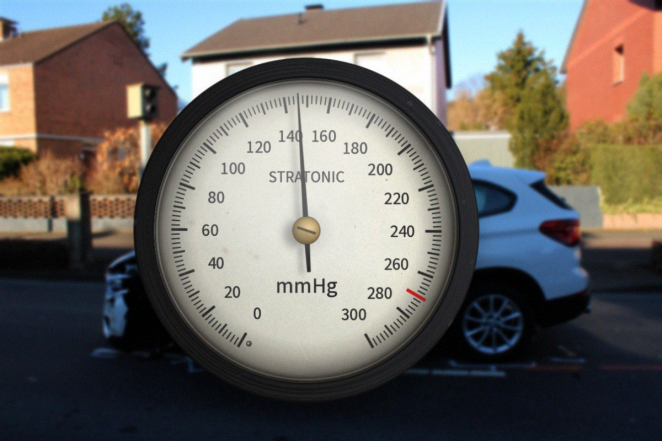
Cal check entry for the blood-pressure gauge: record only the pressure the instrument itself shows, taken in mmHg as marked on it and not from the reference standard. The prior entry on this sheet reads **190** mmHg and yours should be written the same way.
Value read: **146** mmHg
